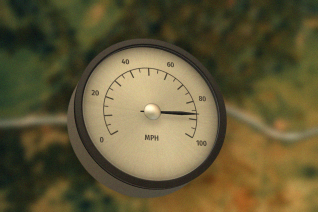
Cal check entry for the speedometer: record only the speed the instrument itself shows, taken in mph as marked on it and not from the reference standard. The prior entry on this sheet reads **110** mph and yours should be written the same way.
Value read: **87.5** mph
